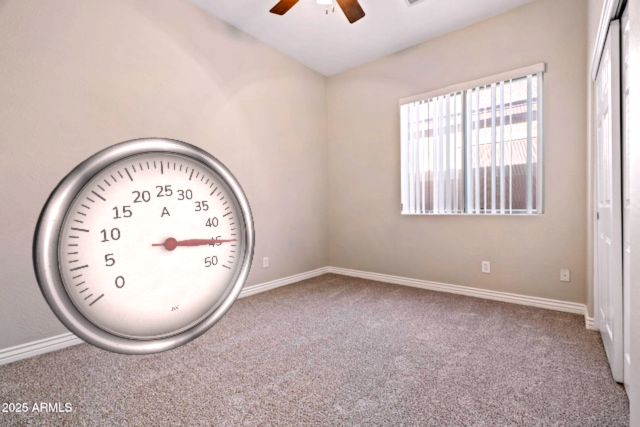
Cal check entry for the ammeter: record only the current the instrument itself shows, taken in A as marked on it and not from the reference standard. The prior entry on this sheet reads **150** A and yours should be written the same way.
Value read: **45** A
